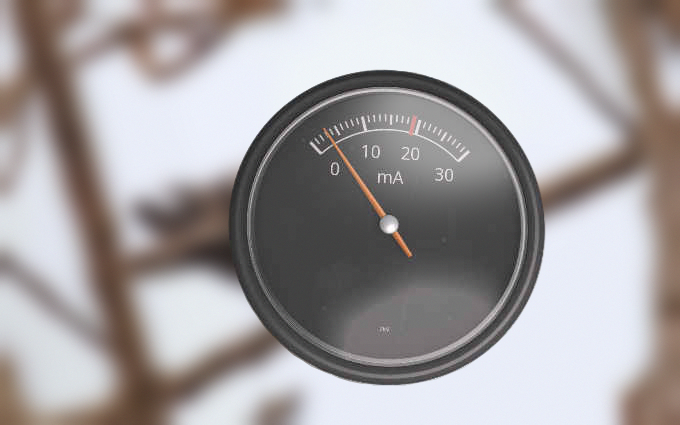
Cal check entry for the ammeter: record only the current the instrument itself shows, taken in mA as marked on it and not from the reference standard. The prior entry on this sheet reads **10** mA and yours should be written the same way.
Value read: **3** mA
